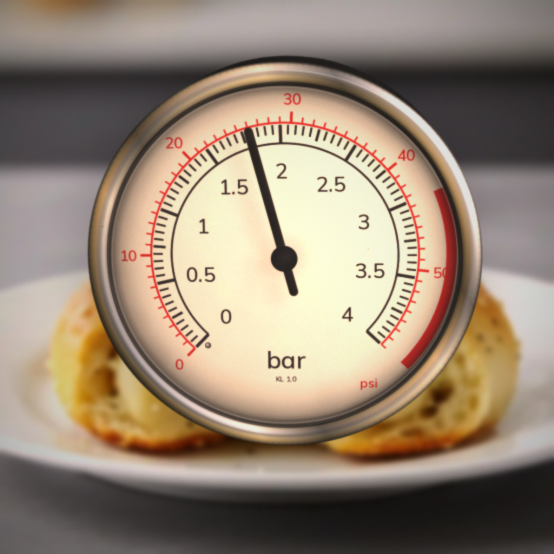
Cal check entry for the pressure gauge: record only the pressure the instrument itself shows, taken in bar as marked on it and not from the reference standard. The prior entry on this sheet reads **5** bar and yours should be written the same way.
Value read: **1.8** bar
